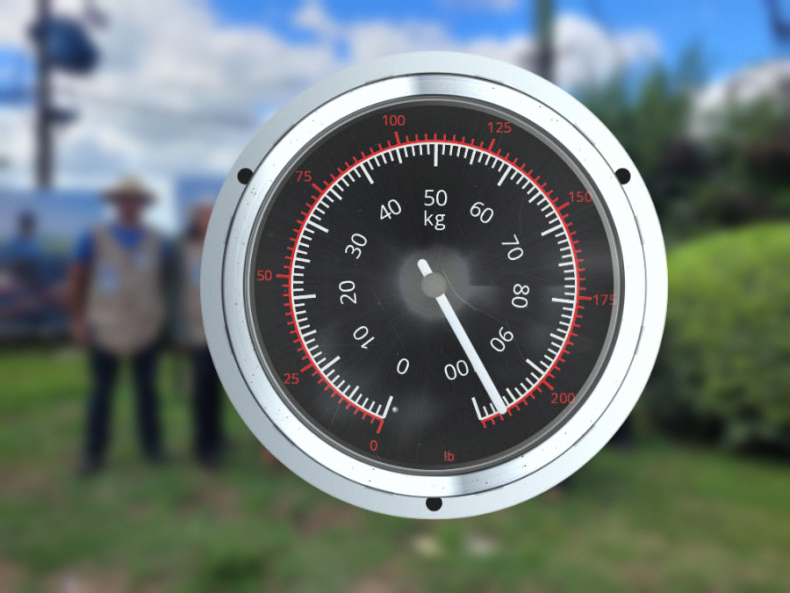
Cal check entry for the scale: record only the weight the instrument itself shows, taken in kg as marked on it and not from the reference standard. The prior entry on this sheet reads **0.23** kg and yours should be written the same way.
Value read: **97** kg
